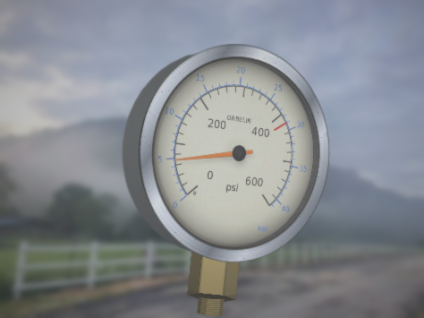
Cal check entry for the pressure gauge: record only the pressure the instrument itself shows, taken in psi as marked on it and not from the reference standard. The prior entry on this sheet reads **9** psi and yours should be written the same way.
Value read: **70** psi
